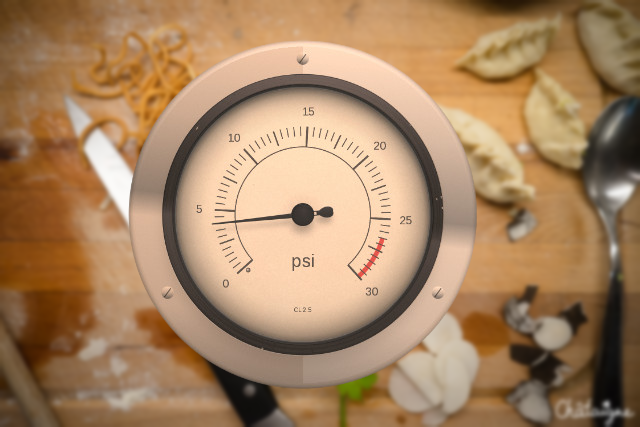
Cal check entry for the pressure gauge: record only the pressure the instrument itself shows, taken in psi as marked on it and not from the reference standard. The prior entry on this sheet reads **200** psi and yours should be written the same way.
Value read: **4** psi
